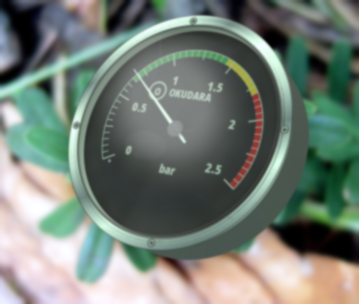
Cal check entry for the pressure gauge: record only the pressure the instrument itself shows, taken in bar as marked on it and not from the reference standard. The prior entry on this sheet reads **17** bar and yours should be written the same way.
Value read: **0.7** bar
